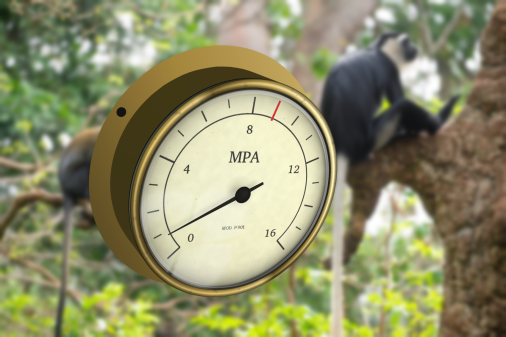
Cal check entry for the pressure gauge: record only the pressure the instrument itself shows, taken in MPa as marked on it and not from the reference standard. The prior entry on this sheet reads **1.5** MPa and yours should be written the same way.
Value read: **1** MPa
